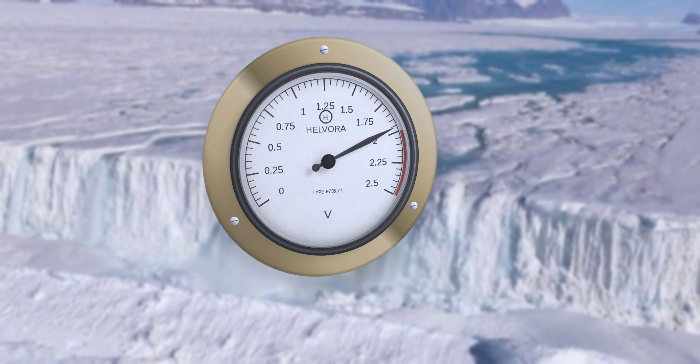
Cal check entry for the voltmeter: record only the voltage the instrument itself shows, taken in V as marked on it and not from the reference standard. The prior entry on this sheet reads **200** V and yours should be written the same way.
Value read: **1.95** V
